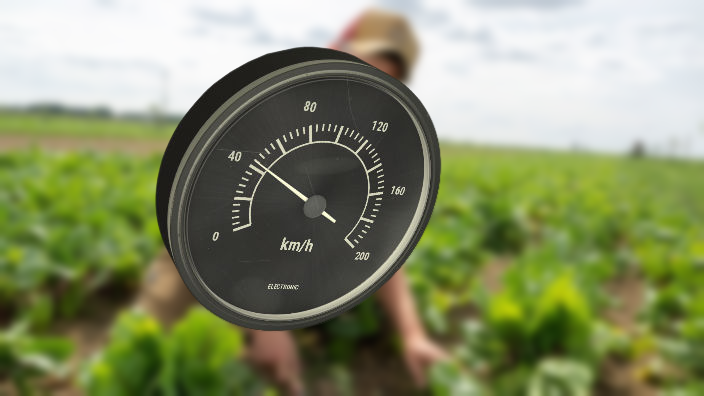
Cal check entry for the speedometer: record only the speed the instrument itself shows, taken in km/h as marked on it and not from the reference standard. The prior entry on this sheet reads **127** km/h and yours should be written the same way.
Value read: **44** km/h
